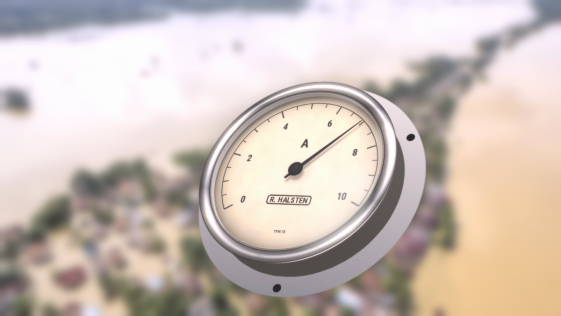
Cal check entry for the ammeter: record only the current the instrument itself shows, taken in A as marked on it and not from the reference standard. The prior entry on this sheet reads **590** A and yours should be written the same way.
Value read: **7** A
